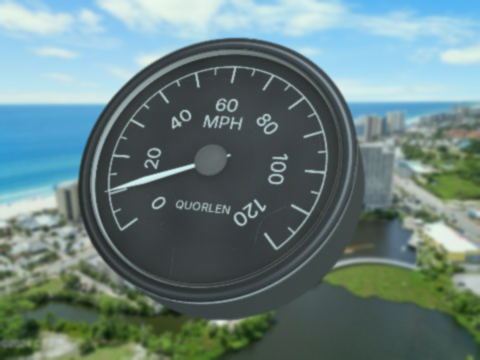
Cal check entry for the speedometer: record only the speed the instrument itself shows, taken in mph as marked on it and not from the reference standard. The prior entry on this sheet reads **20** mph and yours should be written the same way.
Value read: **10** mph
